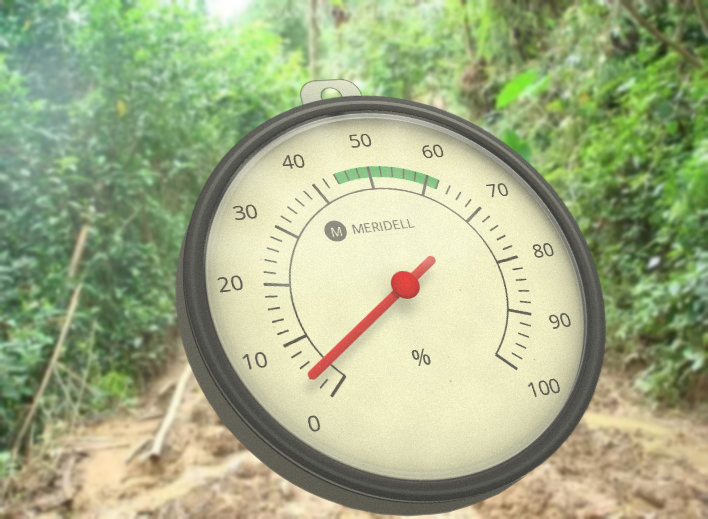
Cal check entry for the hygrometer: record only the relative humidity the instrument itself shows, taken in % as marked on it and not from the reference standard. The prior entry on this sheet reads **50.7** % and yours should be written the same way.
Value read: **4** %
